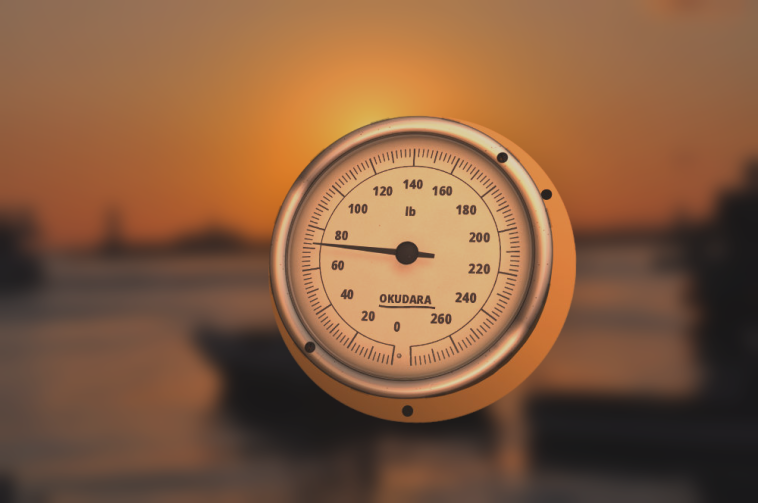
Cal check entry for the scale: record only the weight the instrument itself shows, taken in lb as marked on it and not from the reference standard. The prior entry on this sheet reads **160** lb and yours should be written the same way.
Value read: **72** lb
